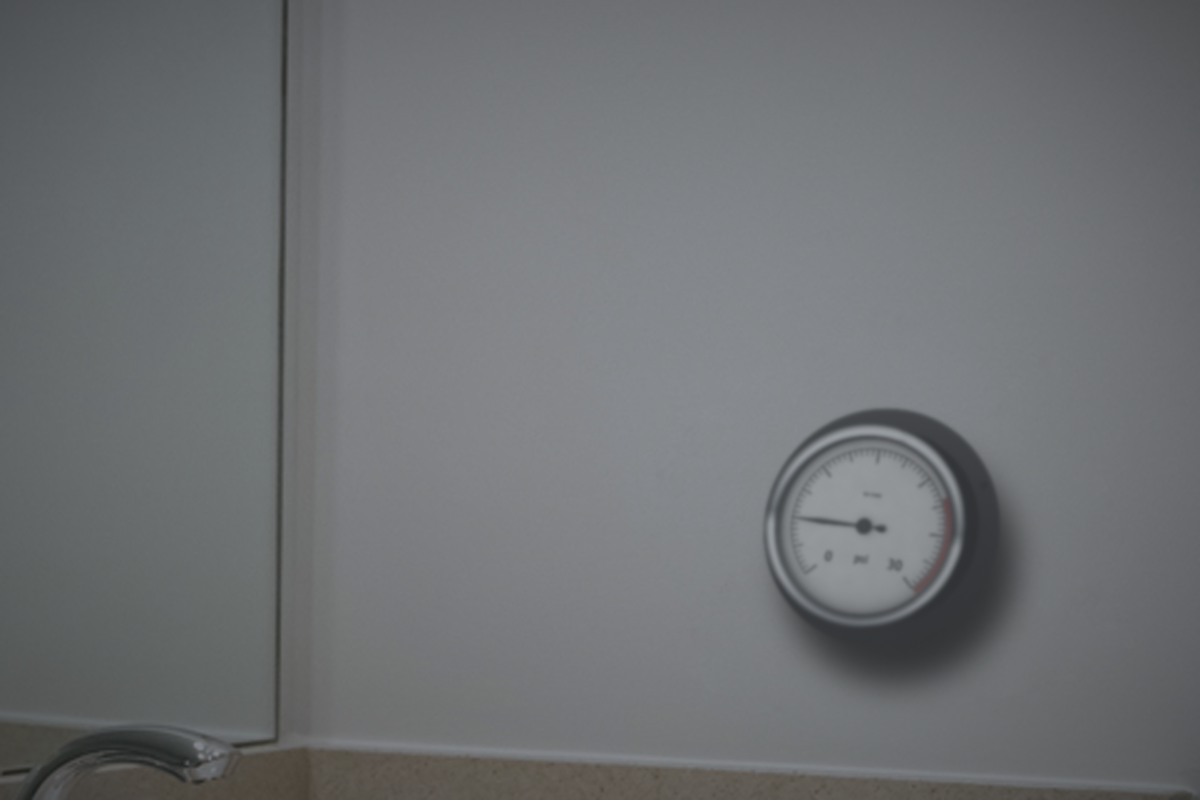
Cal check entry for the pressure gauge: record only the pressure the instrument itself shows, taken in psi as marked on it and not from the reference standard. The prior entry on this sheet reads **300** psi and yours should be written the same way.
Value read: **5** psi
